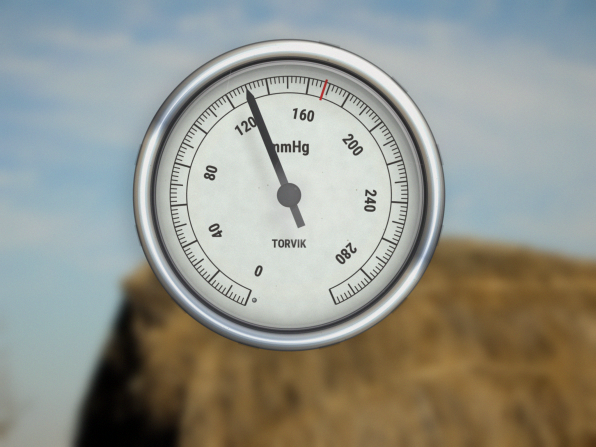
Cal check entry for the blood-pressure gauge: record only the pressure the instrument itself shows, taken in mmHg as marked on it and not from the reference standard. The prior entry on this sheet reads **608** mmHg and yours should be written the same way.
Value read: **130** mmHg
